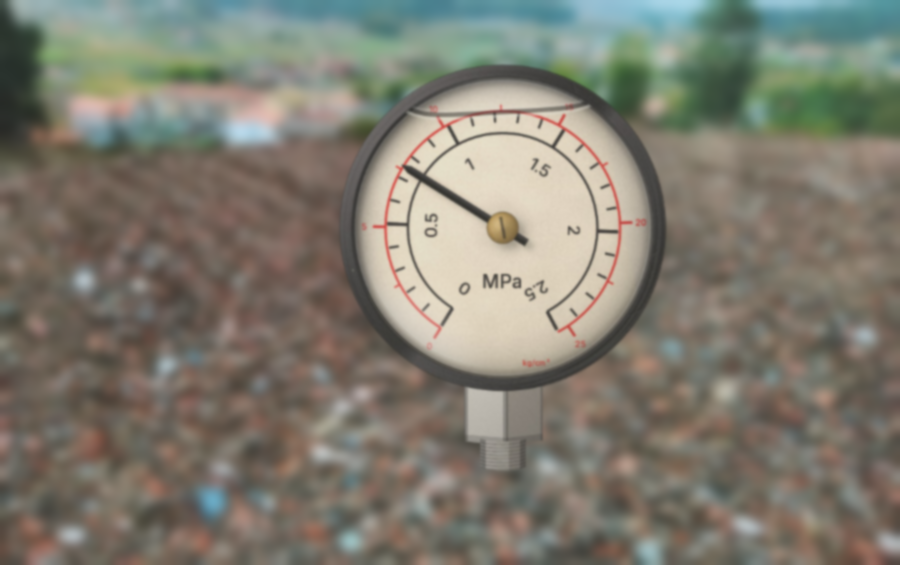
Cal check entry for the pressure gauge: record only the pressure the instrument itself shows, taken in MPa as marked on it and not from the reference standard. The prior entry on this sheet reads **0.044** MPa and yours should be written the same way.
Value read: **0.75** MPa
